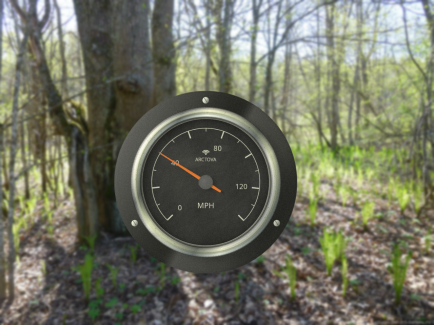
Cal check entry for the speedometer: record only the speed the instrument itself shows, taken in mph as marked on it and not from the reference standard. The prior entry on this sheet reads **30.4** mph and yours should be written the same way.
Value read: **40** mph
